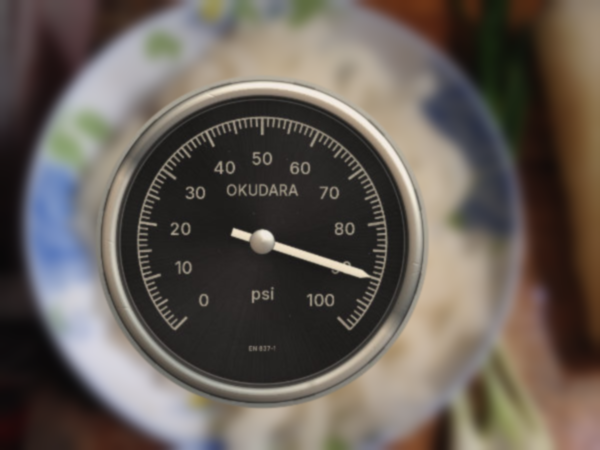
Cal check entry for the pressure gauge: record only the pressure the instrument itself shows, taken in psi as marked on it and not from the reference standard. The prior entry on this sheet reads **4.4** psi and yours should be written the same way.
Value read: **90** psi
